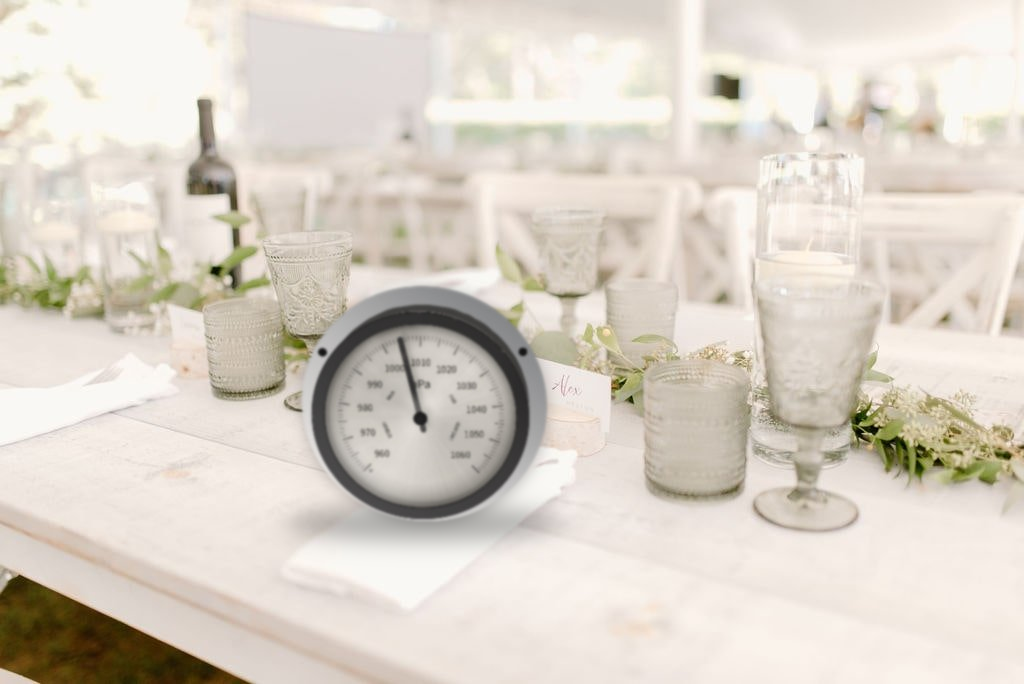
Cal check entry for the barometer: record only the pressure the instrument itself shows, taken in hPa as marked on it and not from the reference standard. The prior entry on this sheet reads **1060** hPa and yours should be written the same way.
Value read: **1005** hPa
